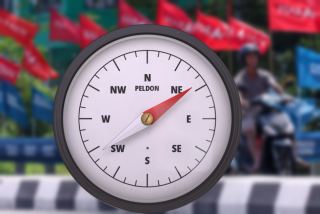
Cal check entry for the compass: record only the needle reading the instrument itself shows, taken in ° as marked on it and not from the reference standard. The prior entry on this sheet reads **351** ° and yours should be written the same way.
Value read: **55** °
